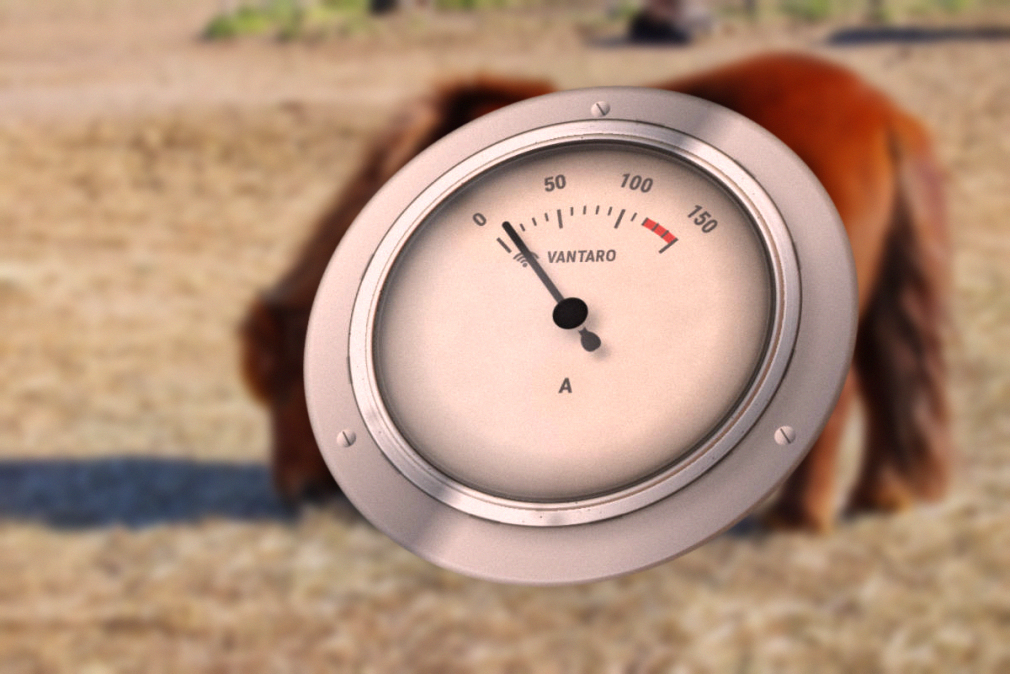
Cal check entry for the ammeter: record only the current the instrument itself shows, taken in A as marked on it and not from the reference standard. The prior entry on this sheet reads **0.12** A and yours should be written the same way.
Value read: **10** A
